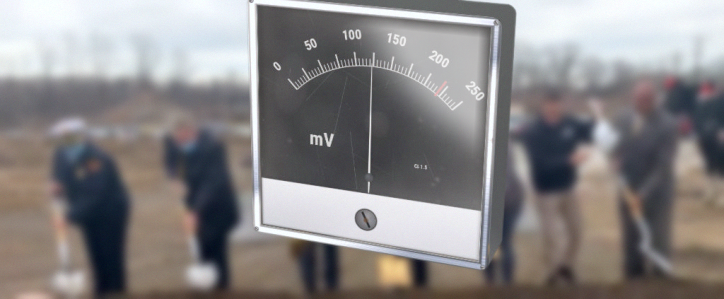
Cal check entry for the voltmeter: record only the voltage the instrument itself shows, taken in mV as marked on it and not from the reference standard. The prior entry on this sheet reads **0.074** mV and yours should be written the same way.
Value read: **125** mV
